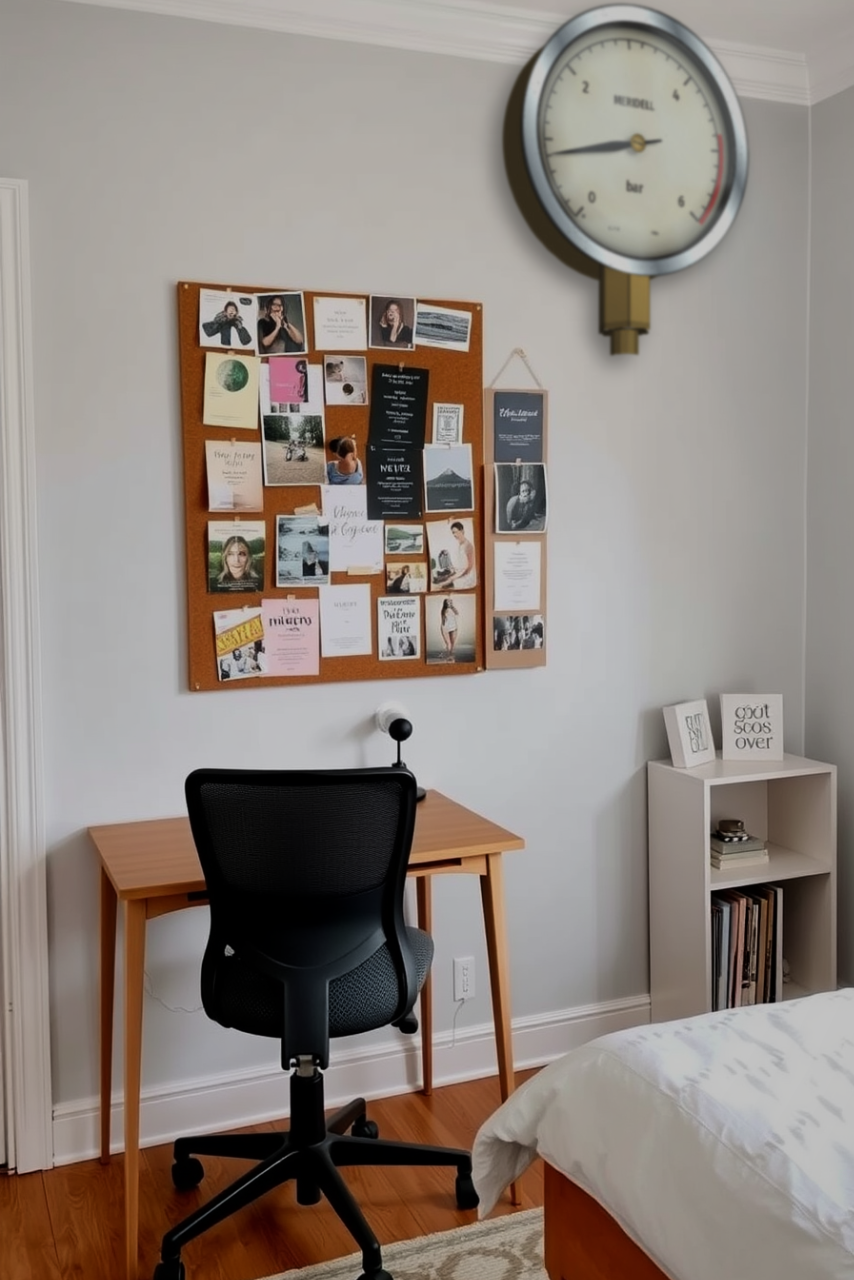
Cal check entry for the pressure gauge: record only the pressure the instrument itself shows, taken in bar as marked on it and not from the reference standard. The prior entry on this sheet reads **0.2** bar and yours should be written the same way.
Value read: **0.8** bar
